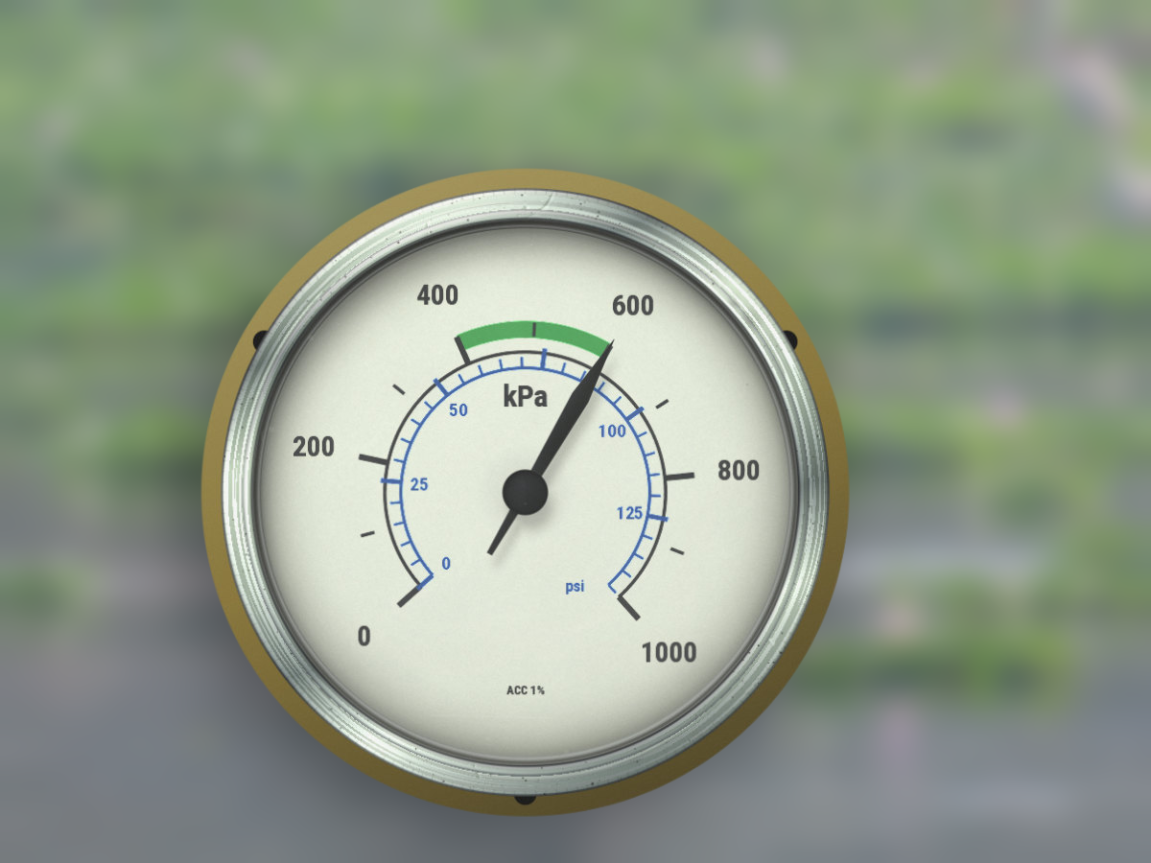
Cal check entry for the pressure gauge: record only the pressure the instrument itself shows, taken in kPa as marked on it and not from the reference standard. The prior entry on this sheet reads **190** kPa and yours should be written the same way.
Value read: **600** kPa
